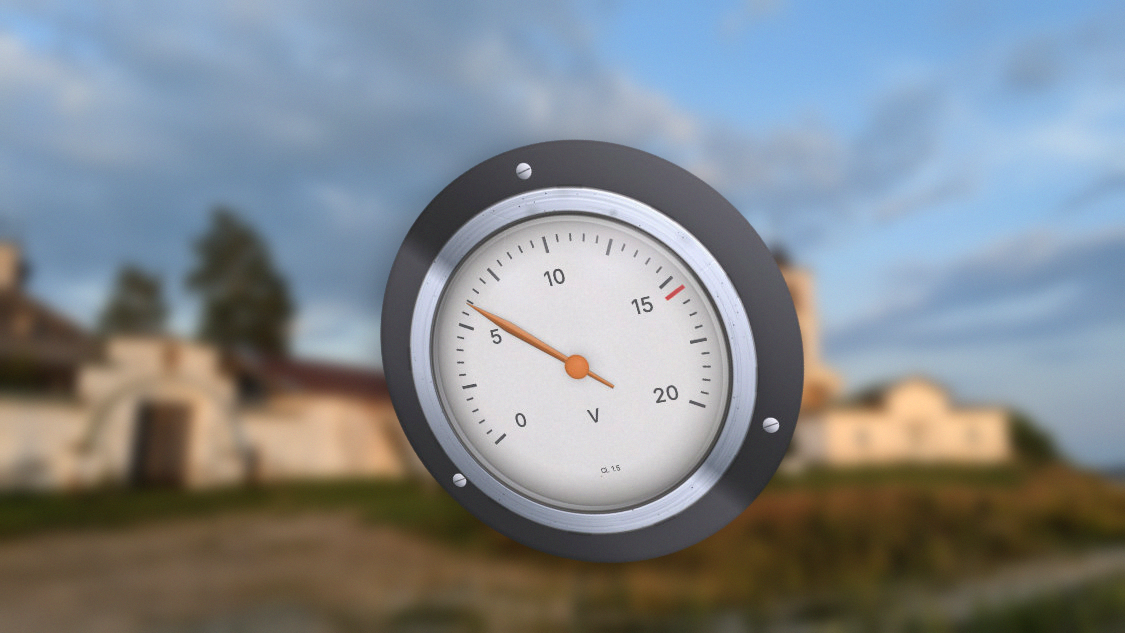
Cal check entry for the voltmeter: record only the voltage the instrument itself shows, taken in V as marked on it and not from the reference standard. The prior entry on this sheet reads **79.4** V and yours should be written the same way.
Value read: **6** V
